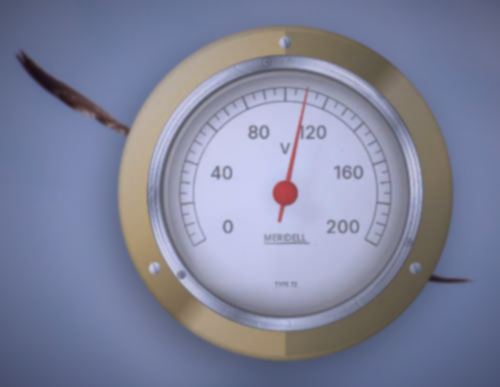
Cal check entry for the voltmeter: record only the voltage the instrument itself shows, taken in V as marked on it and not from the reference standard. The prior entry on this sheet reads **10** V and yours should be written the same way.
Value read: **110** V
